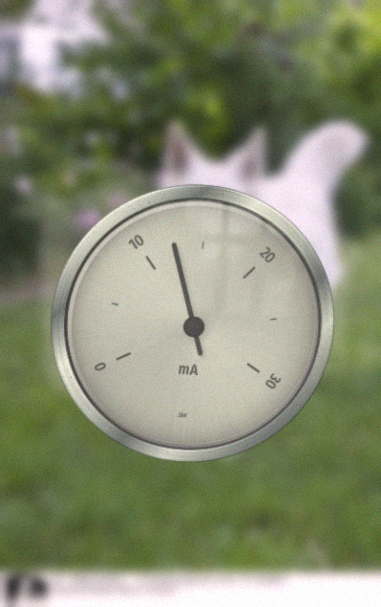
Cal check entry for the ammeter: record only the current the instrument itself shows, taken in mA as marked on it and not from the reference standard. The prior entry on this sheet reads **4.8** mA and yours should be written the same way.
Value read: **12.5** mA
